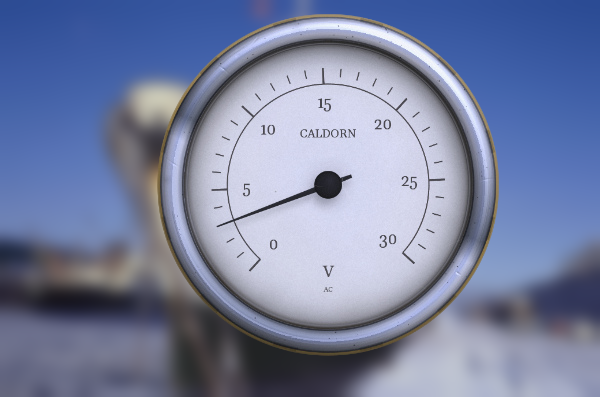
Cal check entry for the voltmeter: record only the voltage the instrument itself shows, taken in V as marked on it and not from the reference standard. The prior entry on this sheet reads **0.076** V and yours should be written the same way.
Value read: **3** V
